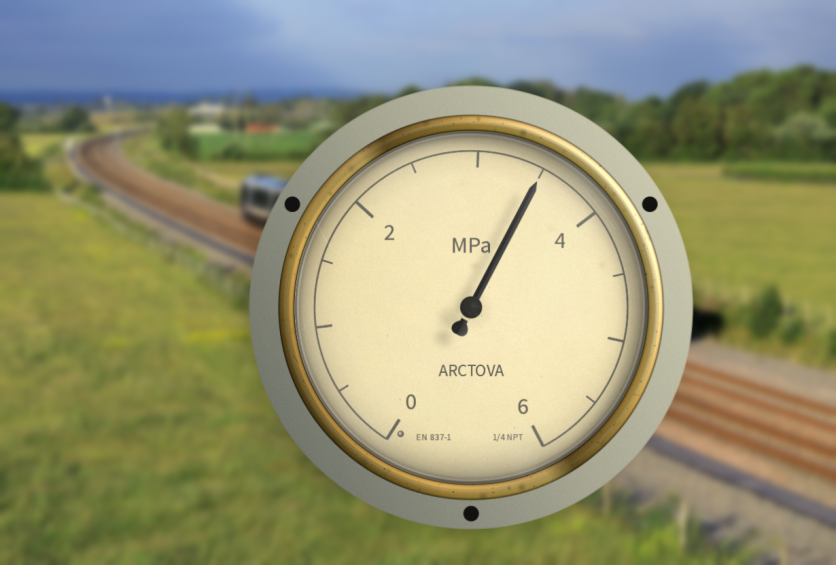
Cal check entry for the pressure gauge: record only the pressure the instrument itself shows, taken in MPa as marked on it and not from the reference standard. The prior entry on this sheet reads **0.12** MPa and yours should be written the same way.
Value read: **3.5** MPa
